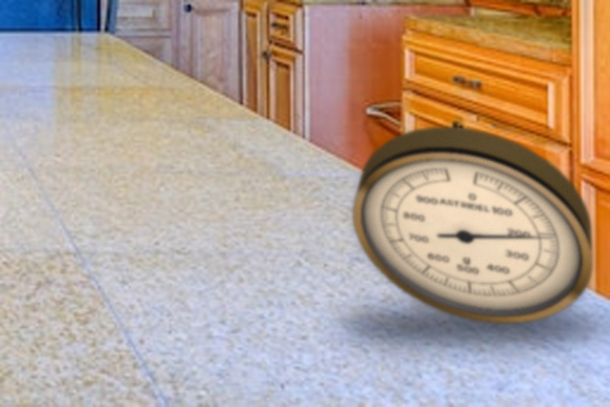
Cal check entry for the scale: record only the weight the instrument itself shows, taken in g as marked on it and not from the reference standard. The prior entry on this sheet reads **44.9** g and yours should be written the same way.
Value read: **200** g
